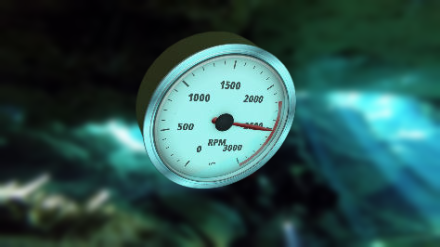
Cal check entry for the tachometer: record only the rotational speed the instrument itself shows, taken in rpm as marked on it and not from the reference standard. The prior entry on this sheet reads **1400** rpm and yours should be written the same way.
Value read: **2500** rpm
